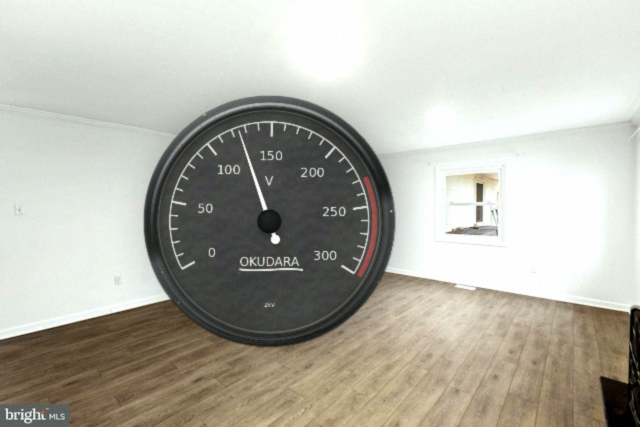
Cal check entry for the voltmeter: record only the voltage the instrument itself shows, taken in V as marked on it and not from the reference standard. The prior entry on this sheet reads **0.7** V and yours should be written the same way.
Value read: **125** V
